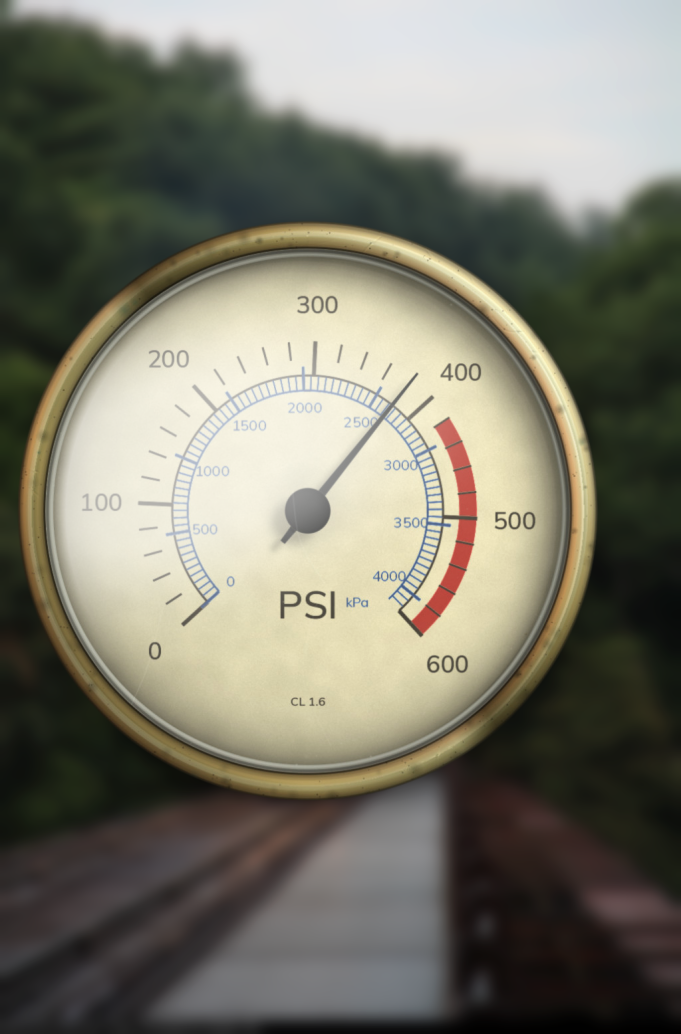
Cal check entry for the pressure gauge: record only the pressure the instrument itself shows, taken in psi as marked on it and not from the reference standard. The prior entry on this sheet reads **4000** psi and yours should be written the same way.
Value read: **380** psi
